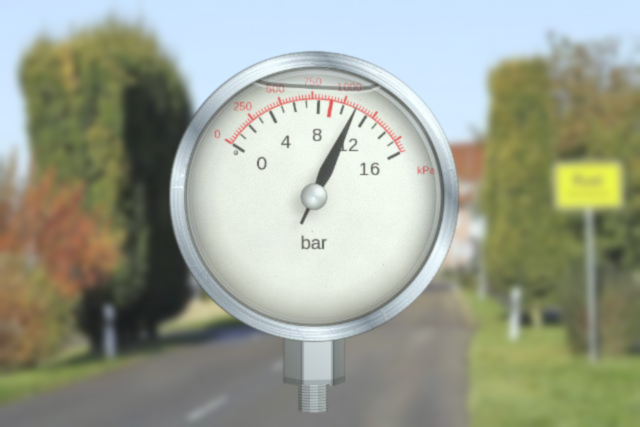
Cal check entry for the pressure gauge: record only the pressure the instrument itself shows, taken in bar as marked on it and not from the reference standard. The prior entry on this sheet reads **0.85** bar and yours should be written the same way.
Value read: **11** bar
